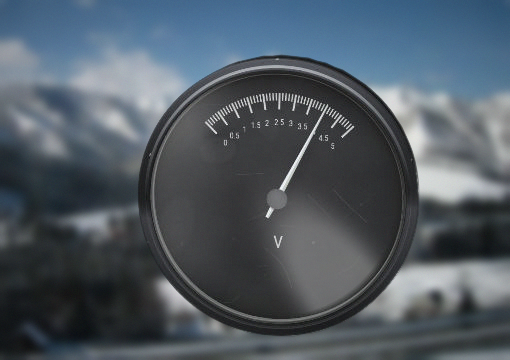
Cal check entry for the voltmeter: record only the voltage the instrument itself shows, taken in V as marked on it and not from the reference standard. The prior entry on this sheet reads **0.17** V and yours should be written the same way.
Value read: **4** V
